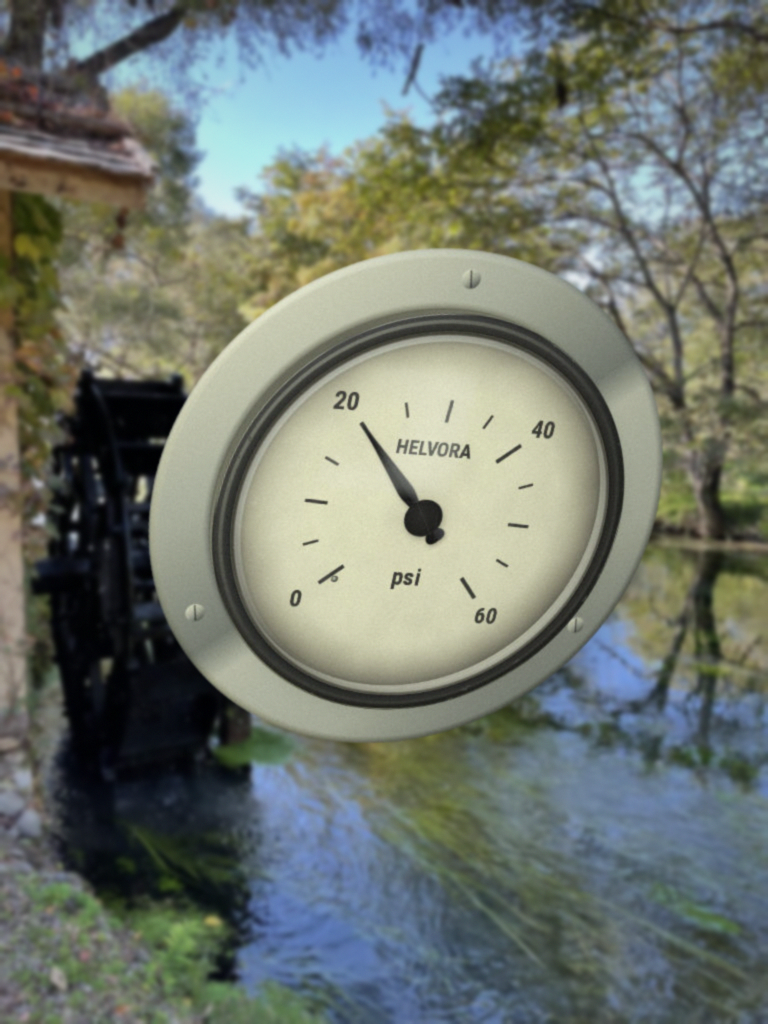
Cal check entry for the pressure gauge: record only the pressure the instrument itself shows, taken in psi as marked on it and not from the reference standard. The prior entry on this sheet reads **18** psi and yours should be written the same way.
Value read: **20** psi
